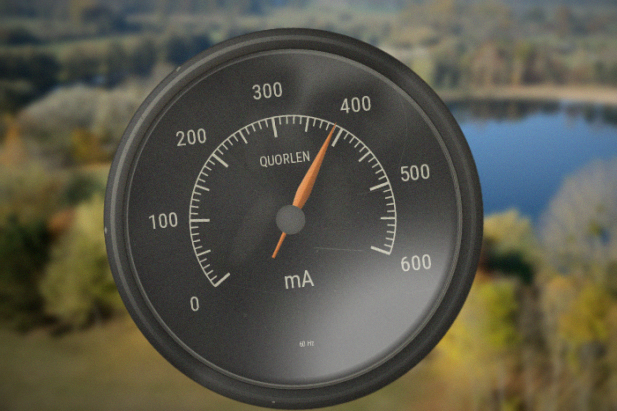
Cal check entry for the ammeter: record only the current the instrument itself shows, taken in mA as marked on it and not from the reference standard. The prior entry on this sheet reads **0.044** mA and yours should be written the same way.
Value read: **390** mA
